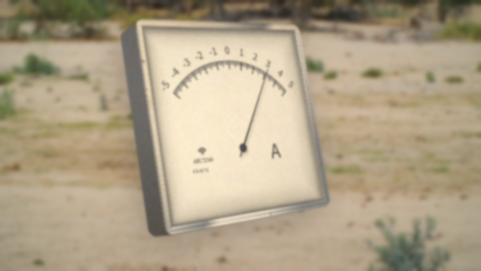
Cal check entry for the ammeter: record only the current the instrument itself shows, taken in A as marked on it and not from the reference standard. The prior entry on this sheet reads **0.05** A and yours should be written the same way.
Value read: **3** A
